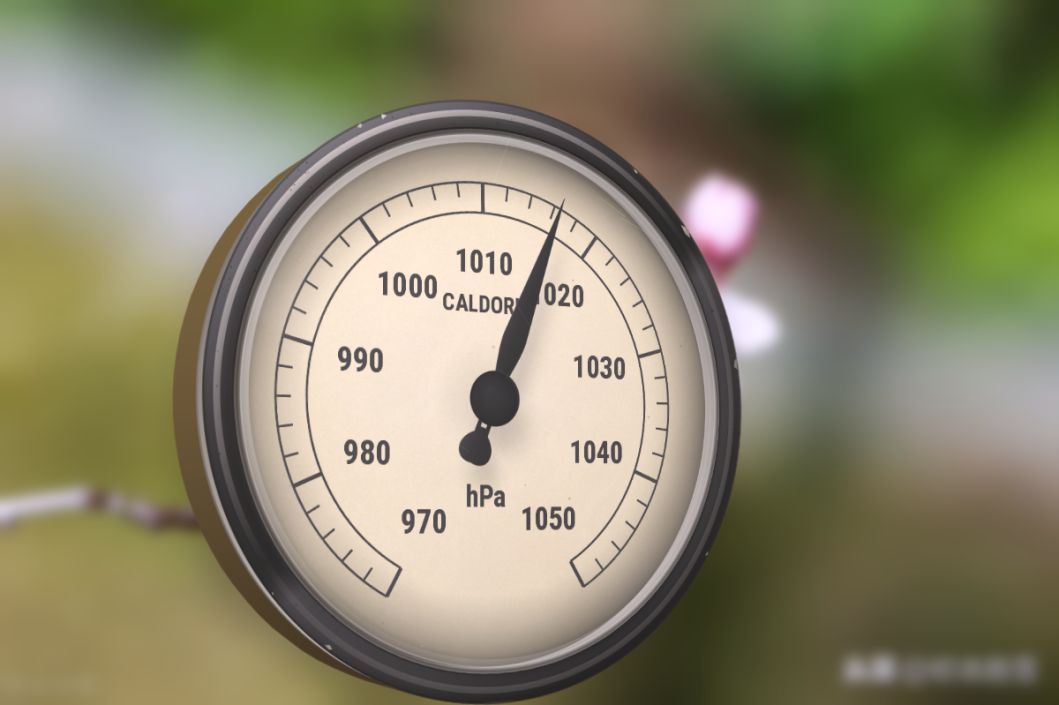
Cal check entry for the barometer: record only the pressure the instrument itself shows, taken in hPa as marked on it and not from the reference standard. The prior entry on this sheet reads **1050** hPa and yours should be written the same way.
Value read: **1016** hPa
